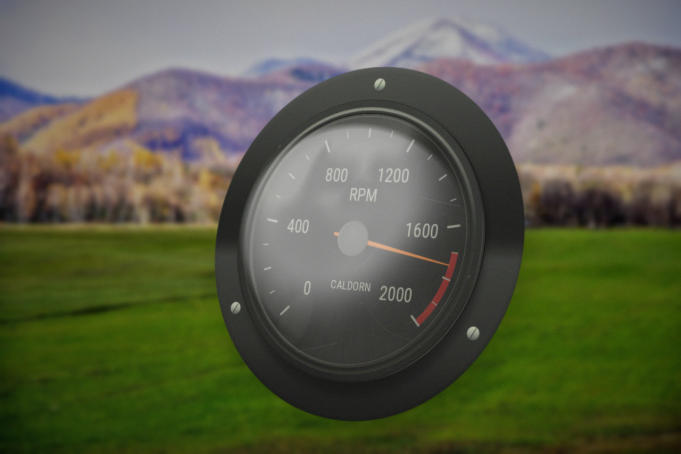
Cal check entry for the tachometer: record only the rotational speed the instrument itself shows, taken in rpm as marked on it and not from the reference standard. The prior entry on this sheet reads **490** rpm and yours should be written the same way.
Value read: **1750** rpm
